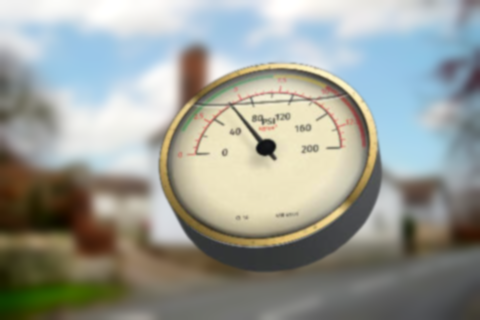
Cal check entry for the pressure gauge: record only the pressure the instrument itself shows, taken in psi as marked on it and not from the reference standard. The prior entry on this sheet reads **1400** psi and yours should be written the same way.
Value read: **60** psi
